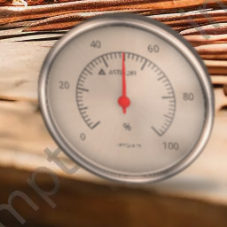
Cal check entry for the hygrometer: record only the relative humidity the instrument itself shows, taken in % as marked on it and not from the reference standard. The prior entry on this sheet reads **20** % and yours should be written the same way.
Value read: **50** %
